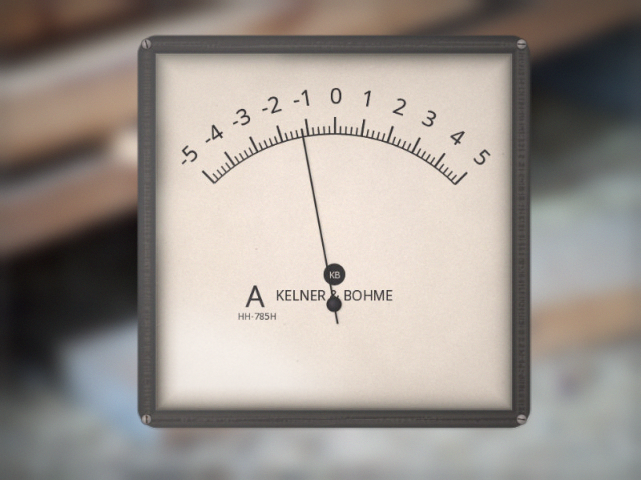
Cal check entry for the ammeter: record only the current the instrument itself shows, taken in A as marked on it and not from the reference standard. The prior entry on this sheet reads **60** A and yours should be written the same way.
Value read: **-1.2** A
